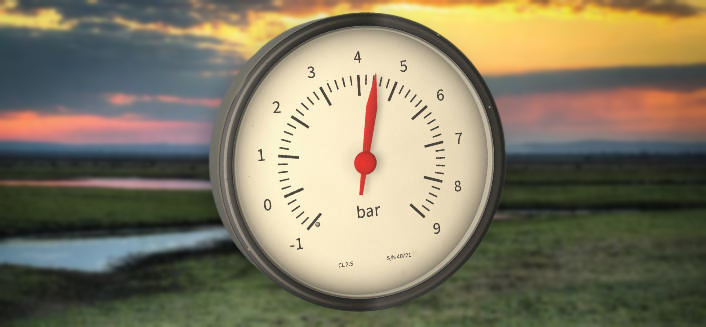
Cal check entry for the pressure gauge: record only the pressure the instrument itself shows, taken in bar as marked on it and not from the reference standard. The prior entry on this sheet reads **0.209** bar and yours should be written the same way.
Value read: **4.4** bar
